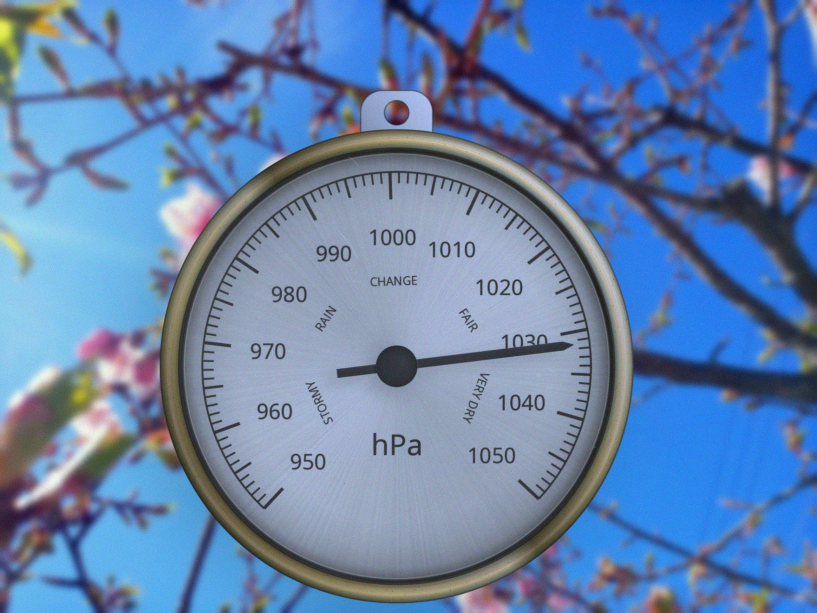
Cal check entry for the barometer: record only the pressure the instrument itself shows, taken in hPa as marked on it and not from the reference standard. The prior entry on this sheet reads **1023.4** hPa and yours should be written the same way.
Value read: **1031.5** hPa
